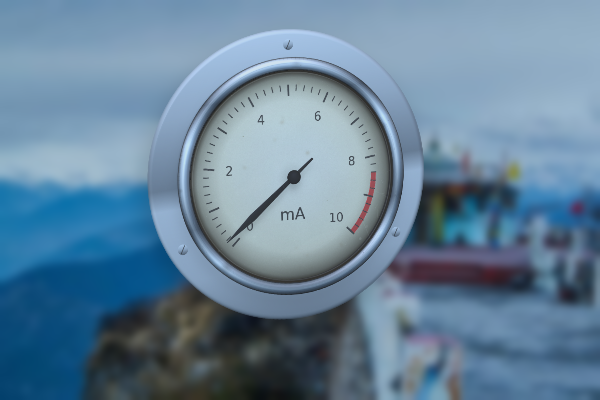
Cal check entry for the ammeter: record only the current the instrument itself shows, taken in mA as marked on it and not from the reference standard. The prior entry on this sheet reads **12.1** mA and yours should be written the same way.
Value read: **0.2** mA
